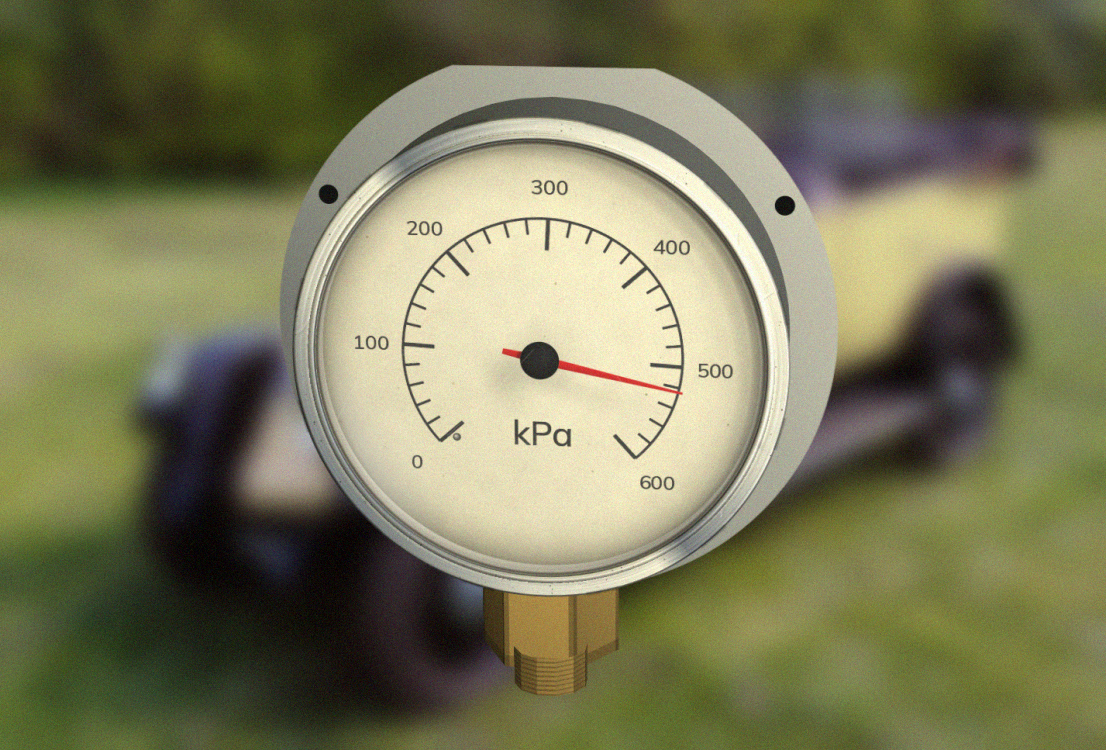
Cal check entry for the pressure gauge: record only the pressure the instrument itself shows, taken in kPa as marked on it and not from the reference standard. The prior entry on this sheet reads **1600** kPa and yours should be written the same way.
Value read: **520** kPa
